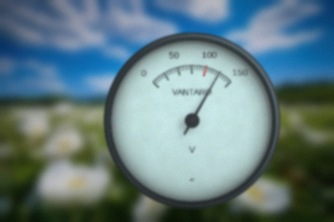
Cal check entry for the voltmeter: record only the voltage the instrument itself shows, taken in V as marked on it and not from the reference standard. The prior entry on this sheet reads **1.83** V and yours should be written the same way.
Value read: **125** V
